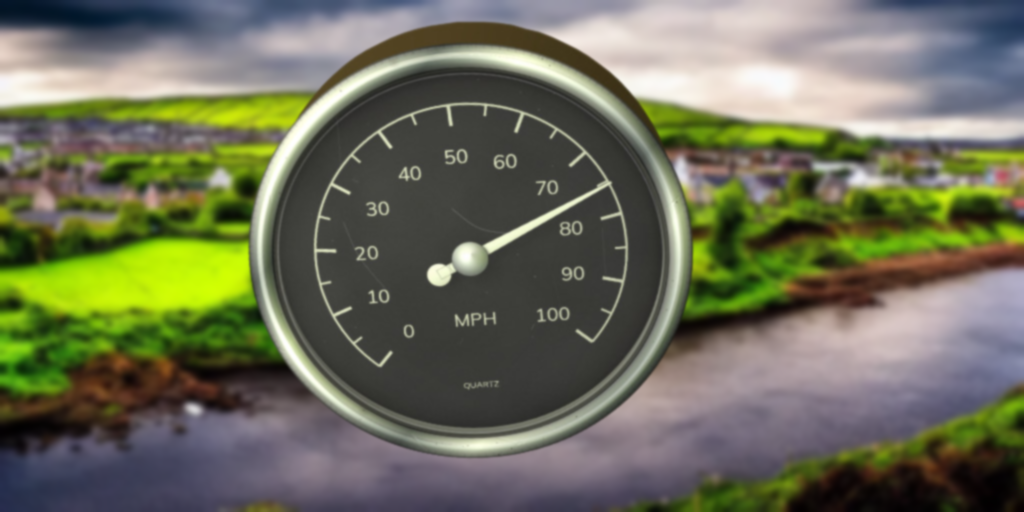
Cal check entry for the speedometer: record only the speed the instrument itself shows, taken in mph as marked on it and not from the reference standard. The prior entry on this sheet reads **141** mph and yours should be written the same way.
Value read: **75** mph
